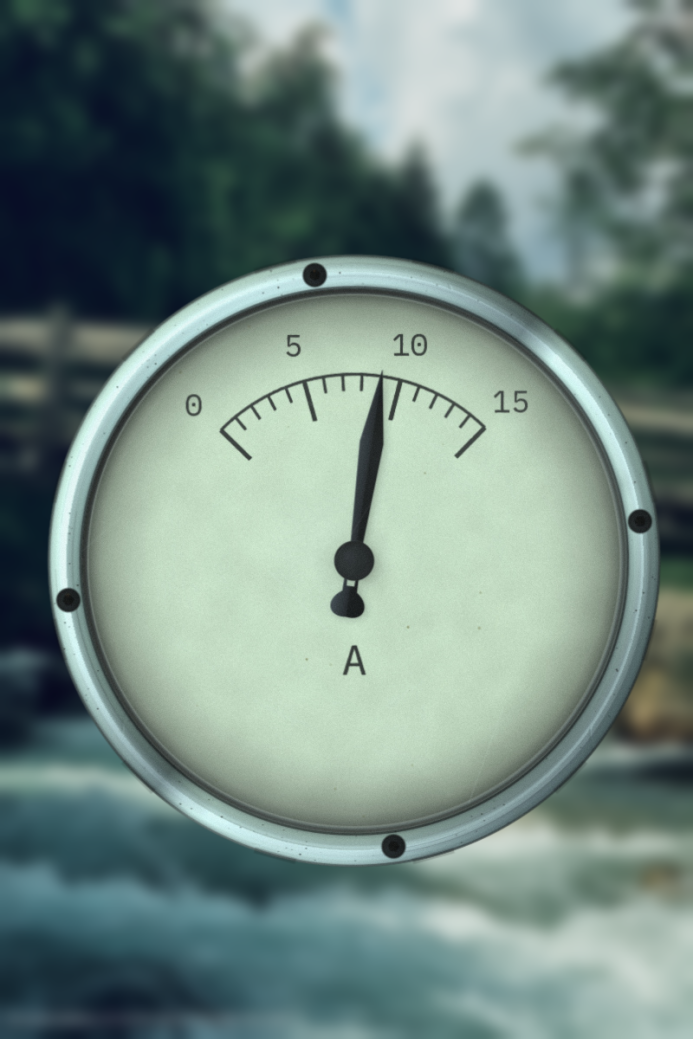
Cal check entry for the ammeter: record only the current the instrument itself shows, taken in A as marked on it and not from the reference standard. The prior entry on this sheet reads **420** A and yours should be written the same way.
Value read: **9** A
